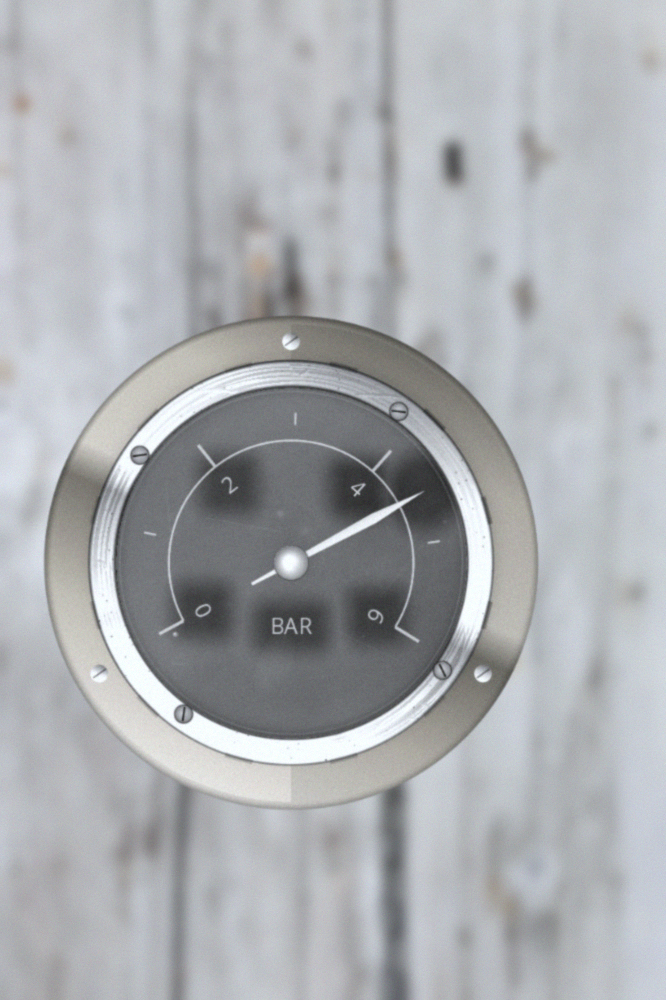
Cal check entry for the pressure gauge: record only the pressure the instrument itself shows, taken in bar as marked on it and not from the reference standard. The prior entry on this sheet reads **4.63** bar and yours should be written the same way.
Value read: **4.5** bar
